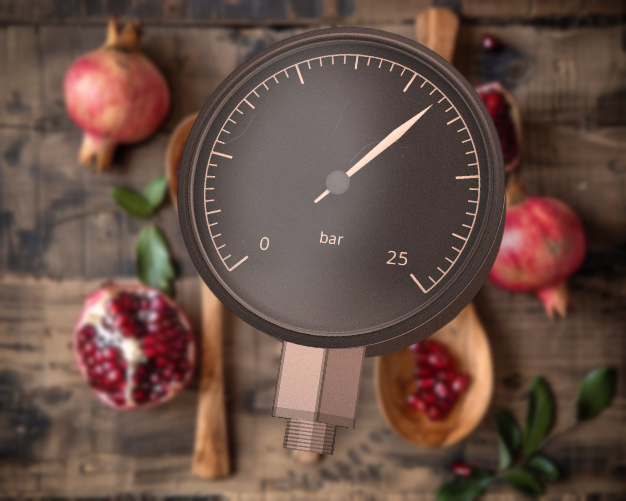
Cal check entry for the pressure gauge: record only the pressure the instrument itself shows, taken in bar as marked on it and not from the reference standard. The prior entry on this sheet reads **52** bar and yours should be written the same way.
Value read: **16.5** bar
